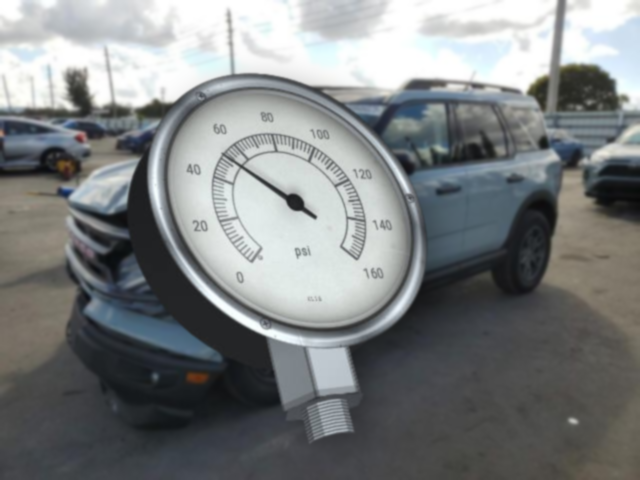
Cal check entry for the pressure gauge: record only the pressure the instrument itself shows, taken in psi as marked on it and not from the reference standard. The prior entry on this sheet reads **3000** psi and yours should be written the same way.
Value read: **50** psi
